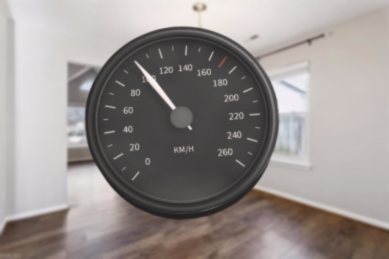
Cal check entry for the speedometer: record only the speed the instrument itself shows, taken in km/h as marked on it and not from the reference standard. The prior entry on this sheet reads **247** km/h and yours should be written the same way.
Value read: **100** km/h
